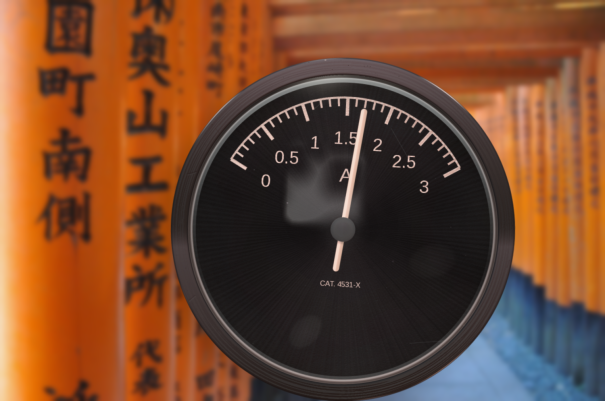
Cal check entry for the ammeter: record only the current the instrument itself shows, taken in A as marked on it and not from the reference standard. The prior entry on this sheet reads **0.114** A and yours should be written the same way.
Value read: **1.7** A
